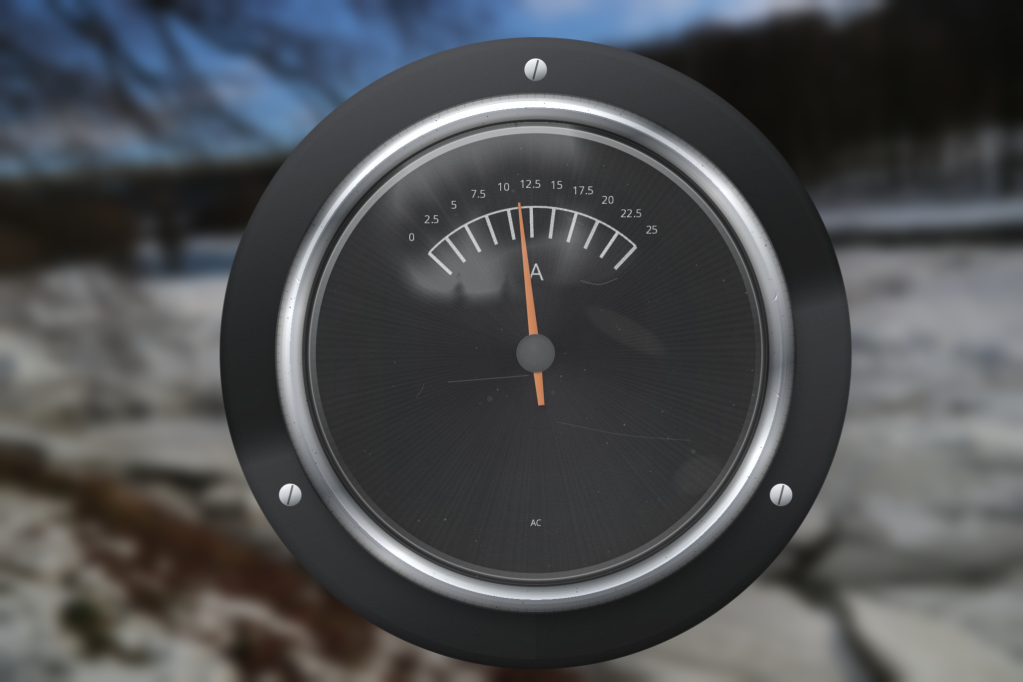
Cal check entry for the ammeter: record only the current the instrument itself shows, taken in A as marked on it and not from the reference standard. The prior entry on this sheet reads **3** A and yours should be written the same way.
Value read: **11.25** A
